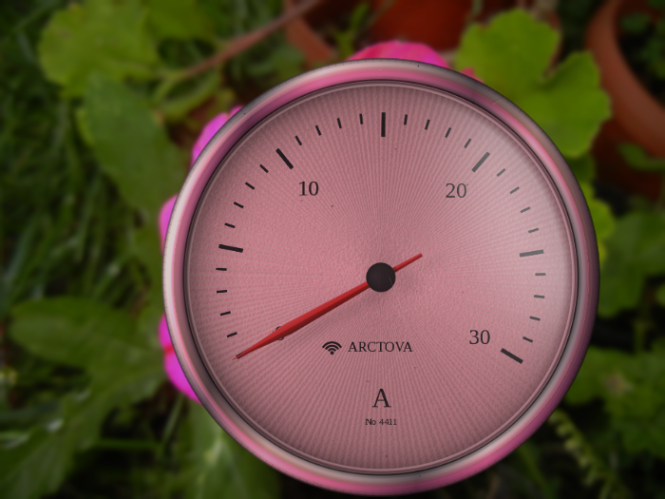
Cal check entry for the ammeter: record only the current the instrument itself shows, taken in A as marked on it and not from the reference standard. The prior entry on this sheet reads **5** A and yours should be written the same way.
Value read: **0** A
